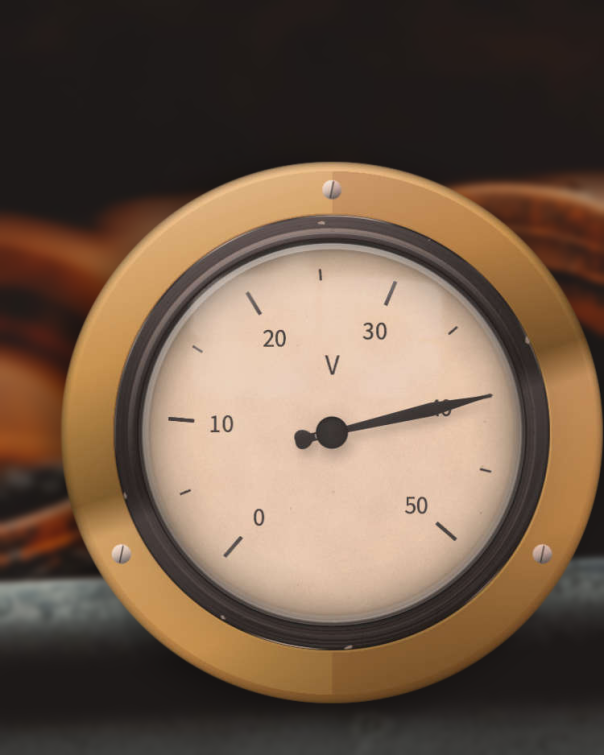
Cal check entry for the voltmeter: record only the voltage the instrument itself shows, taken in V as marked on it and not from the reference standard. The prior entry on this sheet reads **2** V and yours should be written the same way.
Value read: **40** V
